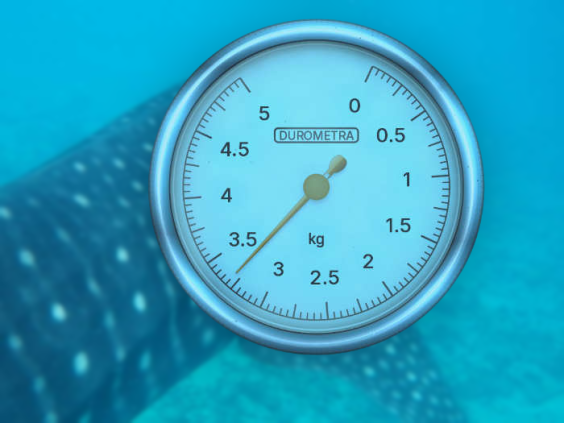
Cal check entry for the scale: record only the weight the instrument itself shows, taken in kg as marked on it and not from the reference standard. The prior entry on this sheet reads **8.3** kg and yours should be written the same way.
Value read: **3.3** kg
